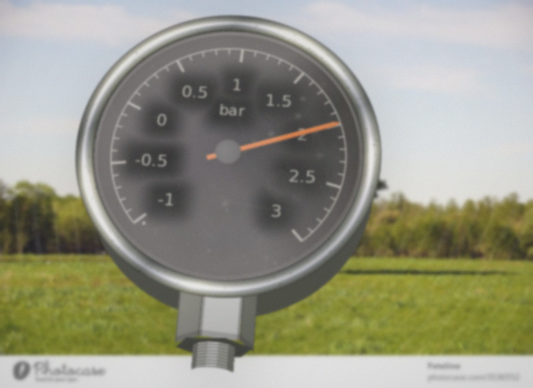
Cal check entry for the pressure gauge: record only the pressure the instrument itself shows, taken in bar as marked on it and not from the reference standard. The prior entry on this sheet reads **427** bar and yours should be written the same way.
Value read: **2** bar
